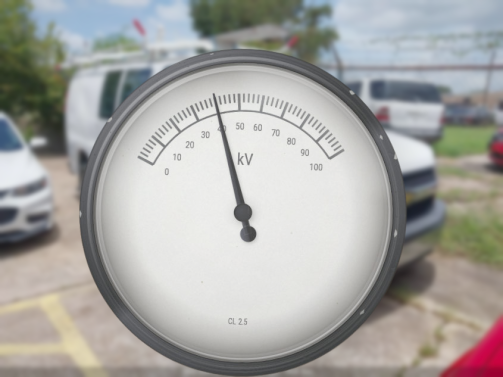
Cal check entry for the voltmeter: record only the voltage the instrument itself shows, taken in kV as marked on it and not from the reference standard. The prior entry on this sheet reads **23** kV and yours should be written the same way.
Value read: **40** kV
